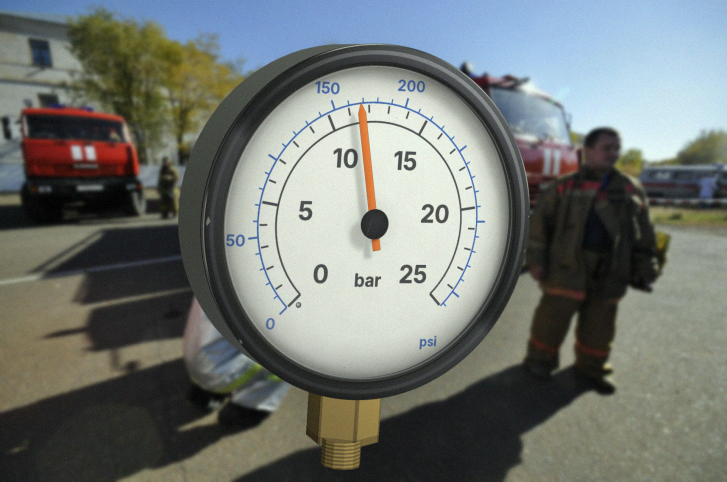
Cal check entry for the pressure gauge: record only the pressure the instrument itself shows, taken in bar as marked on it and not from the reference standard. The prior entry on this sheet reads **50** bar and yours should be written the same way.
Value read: **11.5** bar
